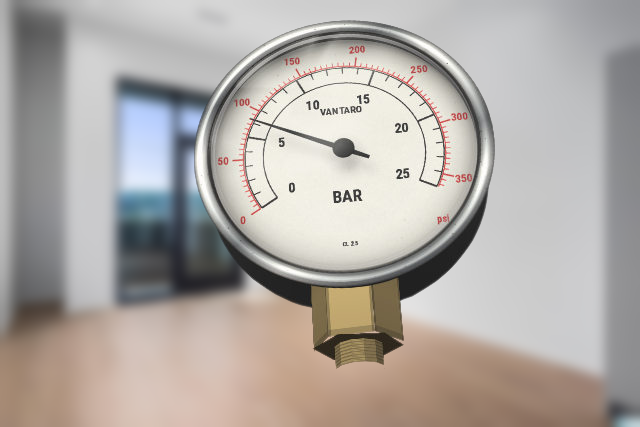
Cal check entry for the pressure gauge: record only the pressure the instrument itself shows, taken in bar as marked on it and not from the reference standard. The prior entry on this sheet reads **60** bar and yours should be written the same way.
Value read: **6** bar
